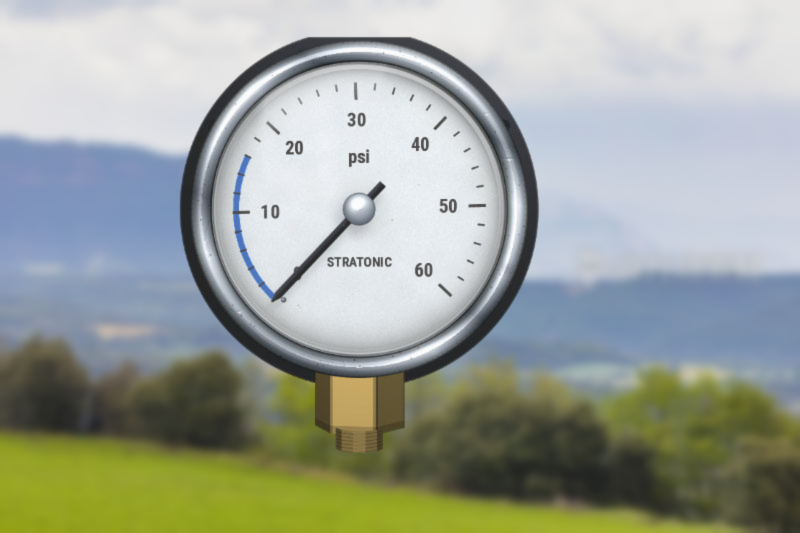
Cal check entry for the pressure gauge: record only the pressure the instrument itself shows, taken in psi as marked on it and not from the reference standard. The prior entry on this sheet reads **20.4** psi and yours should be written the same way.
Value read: **0** psi
